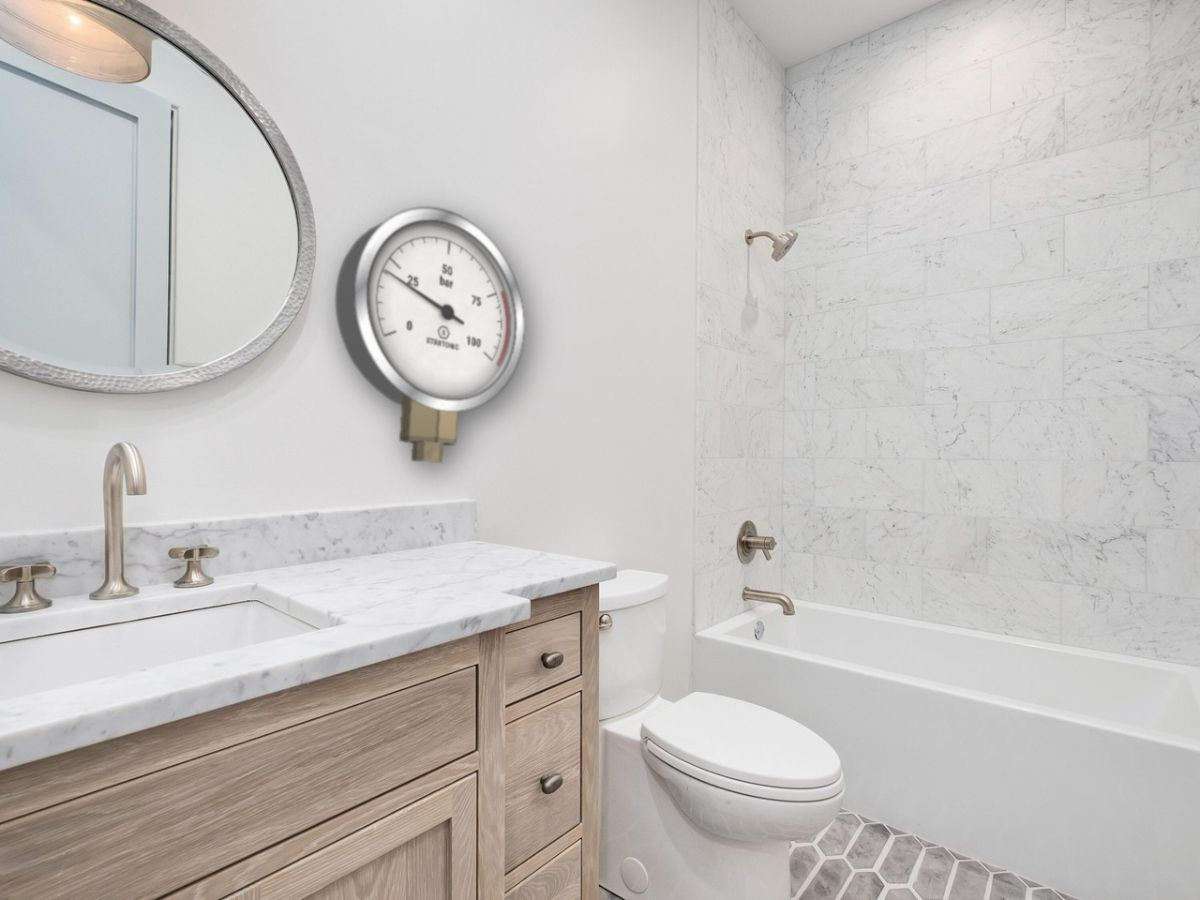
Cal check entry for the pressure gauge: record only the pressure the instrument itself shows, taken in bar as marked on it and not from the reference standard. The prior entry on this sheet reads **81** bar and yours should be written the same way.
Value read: **20** bar
